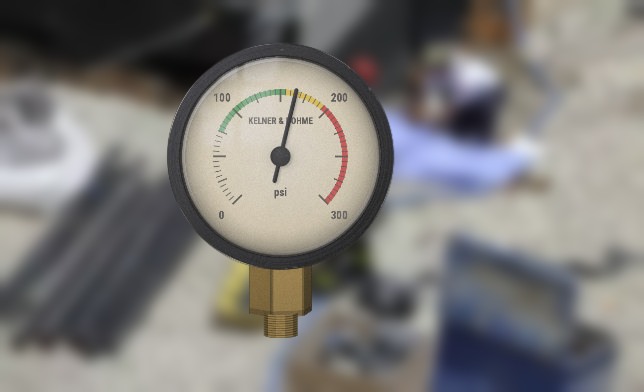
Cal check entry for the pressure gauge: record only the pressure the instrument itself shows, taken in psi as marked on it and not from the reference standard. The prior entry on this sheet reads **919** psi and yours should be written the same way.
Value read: **165** psi
